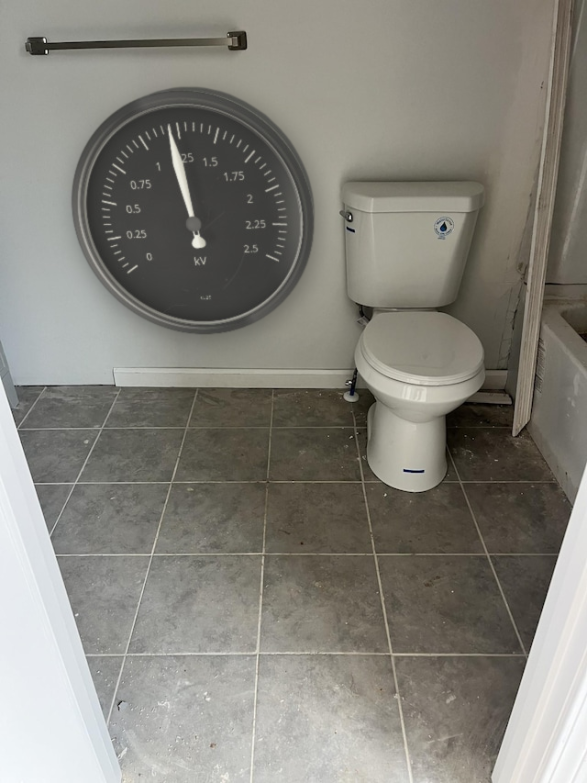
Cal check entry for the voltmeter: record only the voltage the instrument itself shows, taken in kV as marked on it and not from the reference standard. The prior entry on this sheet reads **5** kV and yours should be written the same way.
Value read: **1.2** kV
